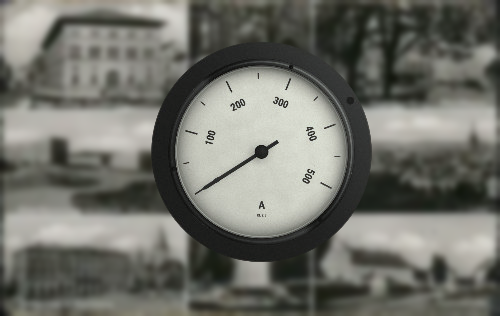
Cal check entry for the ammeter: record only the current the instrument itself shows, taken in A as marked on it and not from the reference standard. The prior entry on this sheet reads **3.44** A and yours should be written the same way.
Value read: **0** A
